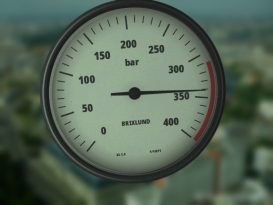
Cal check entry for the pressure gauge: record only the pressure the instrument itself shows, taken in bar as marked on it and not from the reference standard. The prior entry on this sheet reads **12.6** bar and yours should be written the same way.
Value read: **340** bar
